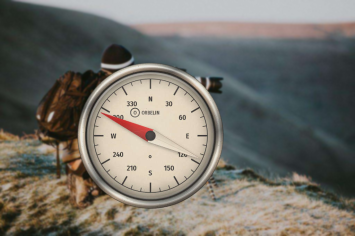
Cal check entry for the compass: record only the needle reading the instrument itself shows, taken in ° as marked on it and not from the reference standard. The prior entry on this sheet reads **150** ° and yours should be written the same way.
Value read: **295** °
